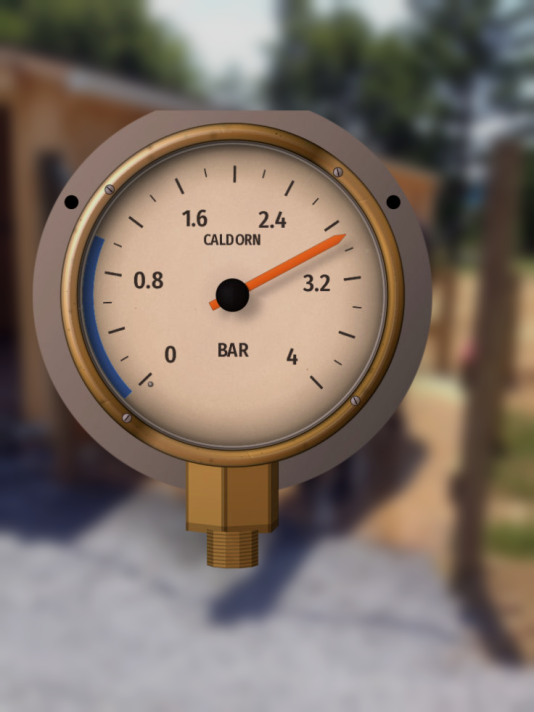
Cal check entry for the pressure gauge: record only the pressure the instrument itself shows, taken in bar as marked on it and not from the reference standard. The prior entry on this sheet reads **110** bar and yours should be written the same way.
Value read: **2.9** bar
